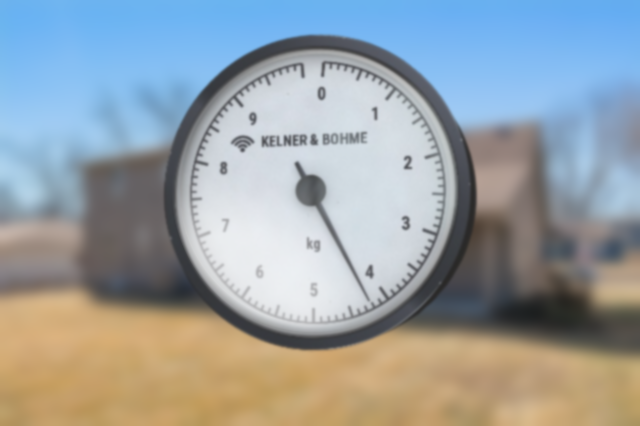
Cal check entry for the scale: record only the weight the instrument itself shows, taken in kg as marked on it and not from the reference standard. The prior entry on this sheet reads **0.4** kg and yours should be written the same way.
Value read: **4.2** kg
